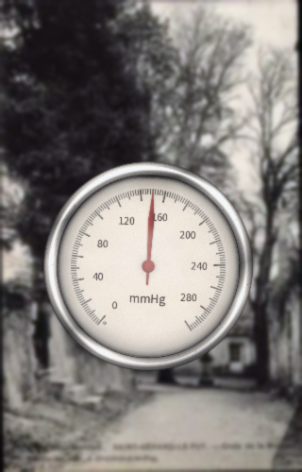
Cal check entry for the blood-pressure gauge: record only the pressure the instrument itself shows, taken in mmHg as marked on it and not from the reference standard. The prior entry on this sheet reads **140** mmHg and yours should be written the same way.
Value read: **150** mmHg
